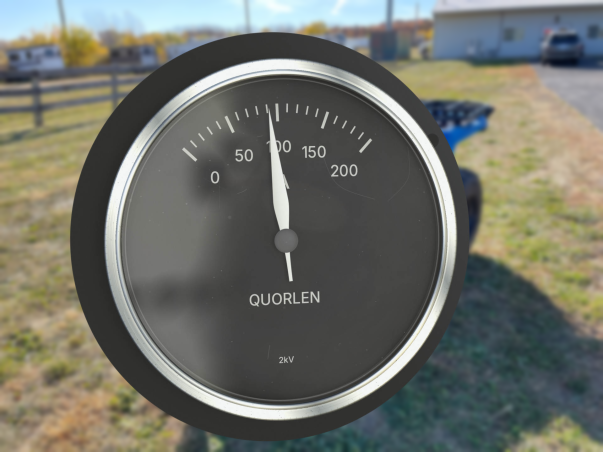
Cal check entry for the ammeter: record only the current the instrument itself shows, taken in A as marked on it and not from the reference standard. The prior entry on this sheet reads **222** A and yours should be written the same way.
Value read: **90** A
